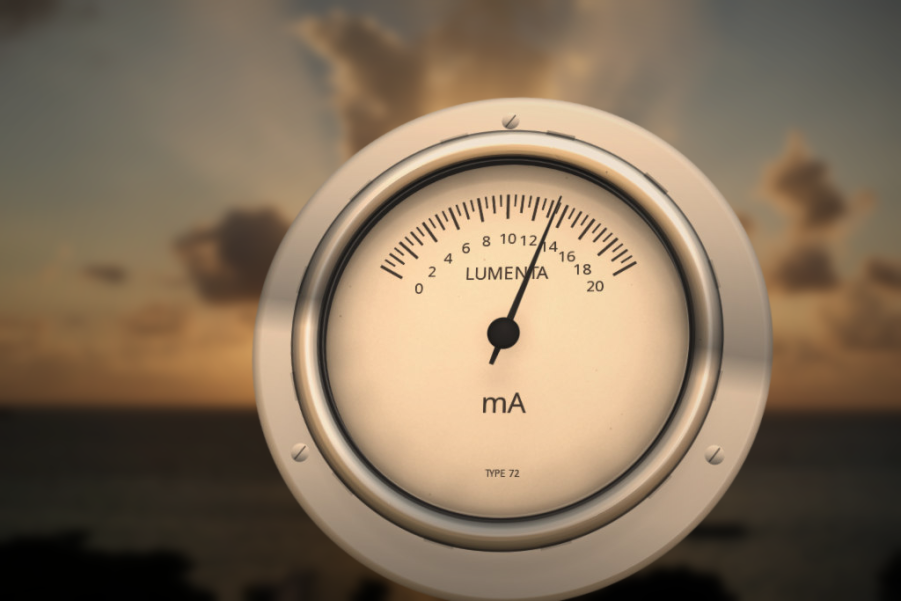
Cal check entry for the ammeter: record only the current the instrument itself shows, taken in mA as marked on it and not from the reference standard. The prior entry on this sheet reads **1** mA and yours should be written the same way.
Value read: **13.5** mA
